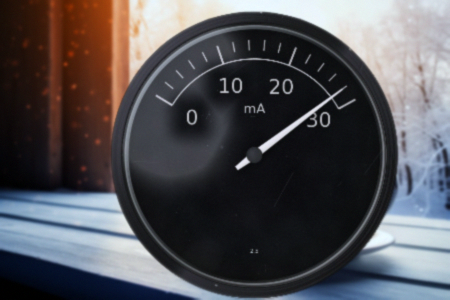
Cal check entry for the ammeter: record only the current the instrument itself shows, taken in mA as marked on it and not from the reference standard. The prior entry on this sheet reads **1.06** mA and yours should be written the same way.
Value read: **28** mA
